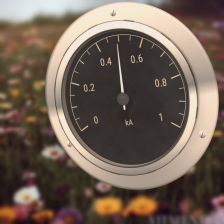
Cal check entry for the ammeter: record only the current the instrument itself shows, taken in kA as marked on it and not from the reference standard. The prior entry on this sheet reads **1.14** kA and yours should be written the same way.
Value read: **0.5** kA
